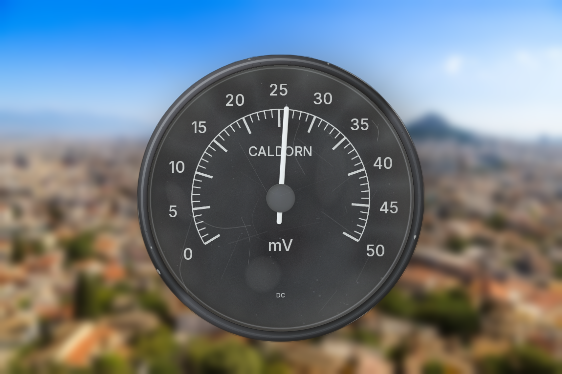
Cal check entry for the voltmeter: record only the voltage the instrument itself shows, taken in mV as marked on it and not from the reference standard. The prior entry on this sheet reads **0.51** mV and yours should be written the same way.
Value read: **26** mV
